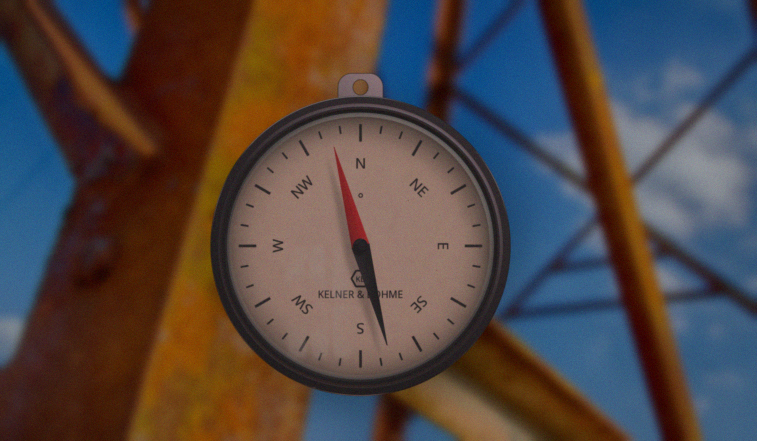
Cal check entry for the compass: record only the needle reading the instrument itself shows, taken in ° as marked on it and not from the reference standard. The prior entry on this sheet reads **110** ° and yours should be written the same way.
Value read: **345** °
